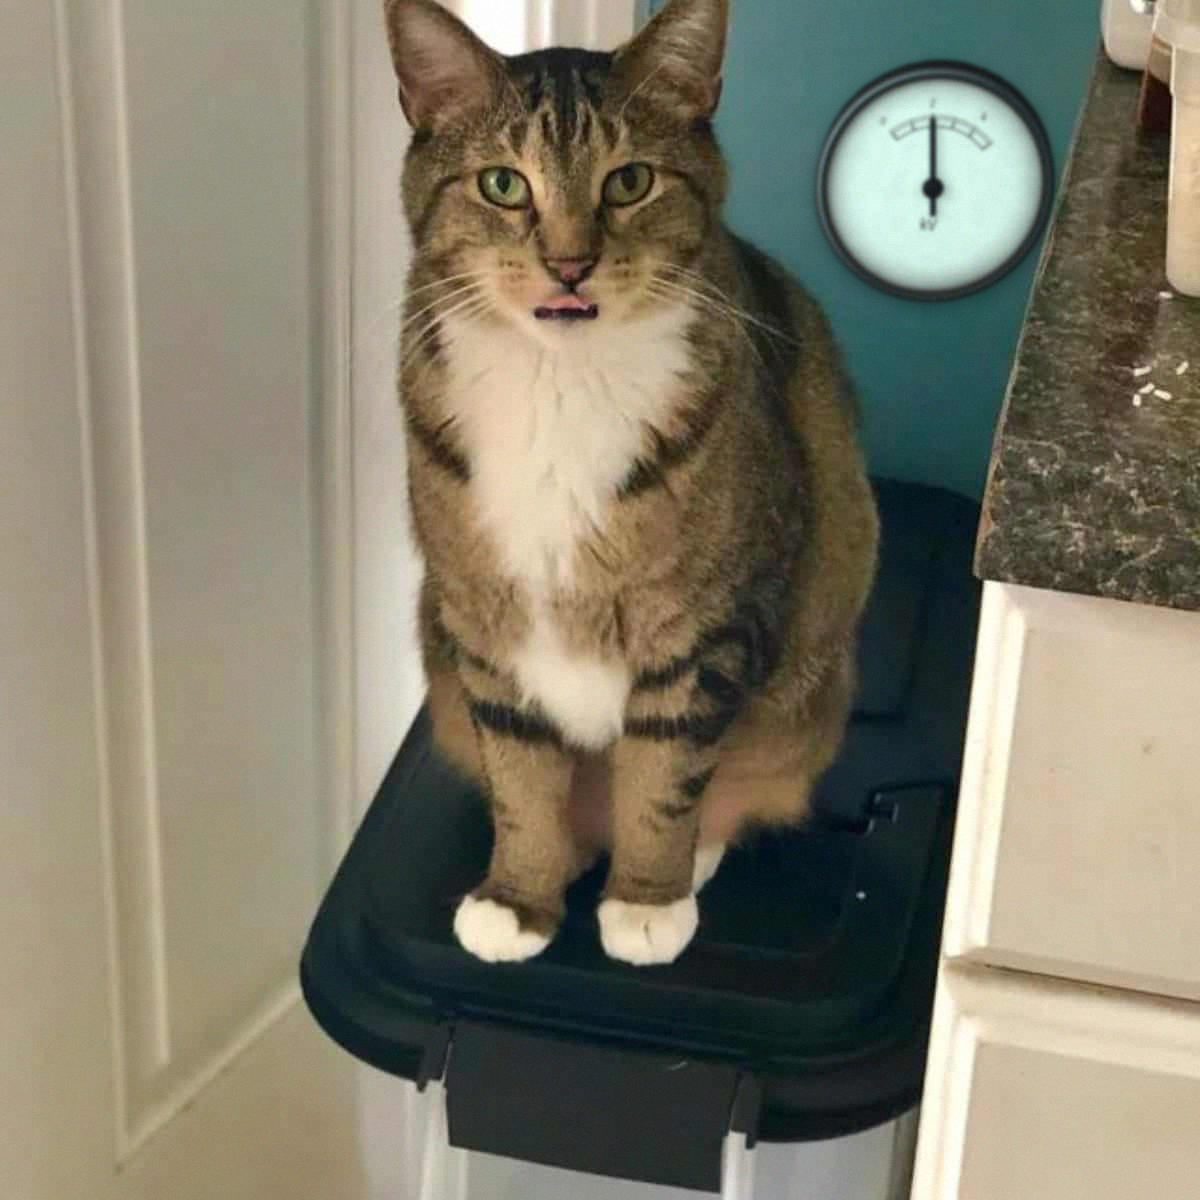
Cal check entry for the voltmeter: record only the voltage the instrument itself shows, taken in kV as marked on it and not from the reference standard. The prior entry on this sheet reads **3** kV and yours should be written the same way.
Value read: **2** kV
